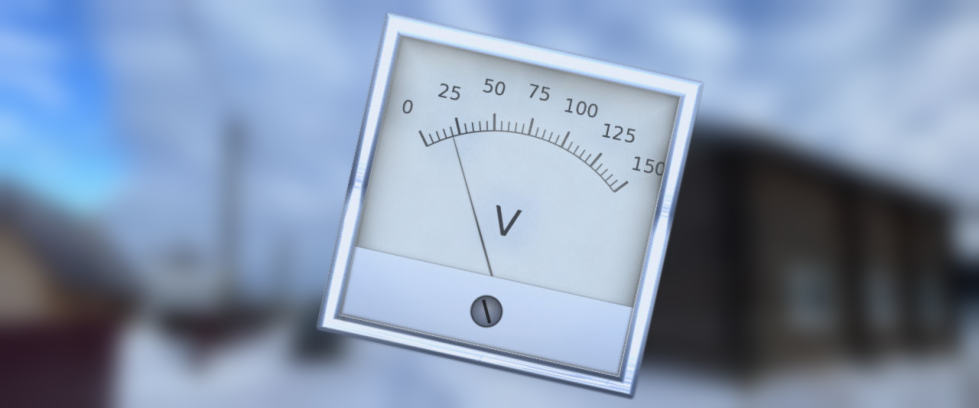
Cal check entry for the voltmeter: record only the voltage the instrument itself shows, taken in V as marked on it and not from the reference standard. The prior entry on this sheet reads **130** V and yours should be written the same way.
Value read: **20** V
